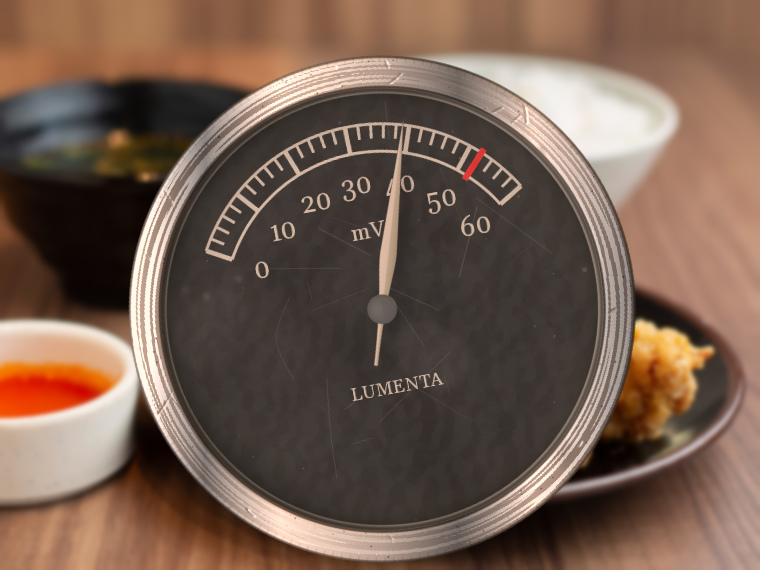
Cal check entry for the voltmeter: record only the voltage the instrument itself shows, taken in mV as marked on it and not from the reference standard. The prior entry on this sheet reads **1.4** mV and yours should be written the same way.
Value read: **39** mV
